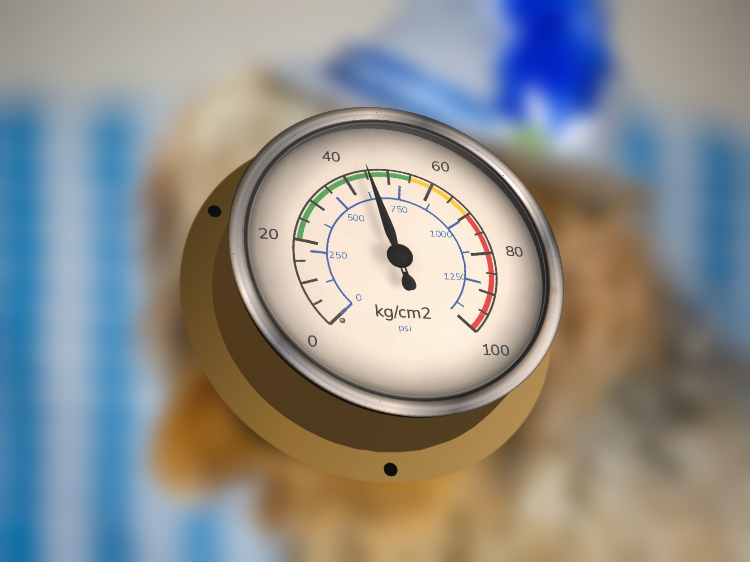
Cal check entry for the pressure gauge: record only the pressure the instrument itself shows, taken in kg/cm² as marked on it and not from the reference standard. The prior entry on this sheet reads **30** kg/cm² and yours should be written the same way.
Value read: **45** kg/cm²
